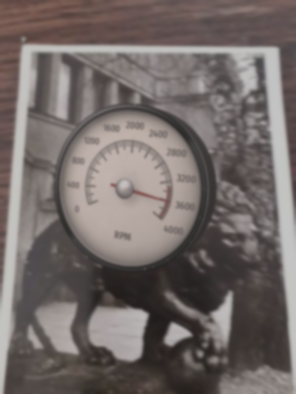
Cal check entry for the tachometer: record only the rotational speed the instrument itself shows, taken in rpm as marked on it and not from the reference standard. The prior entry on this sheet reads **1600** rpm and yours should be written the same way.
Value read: **3600** rpm
